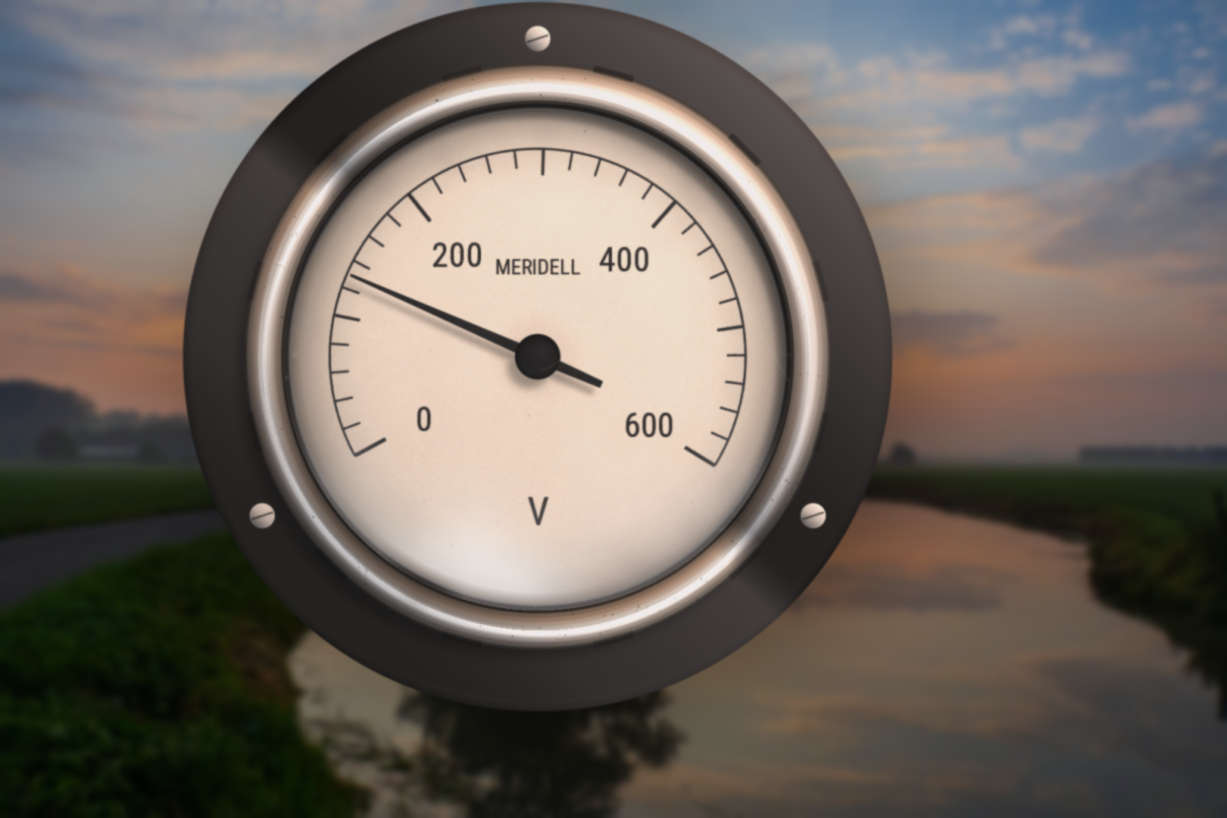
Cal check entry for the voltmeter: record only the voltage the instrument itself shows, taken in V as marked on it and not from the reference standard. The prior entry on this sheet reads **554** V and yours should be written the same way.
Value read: **130** V
